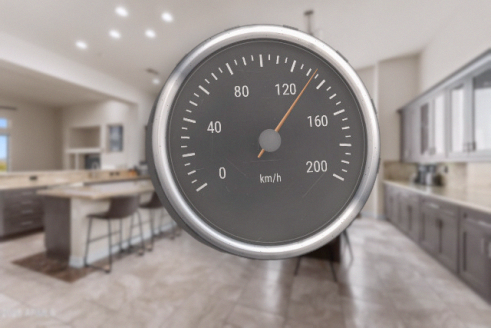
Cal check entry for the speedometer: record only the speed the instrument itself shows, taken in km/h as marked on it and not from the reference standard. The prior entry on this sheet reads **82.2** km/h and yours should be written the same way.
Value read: **132.5** km/h
